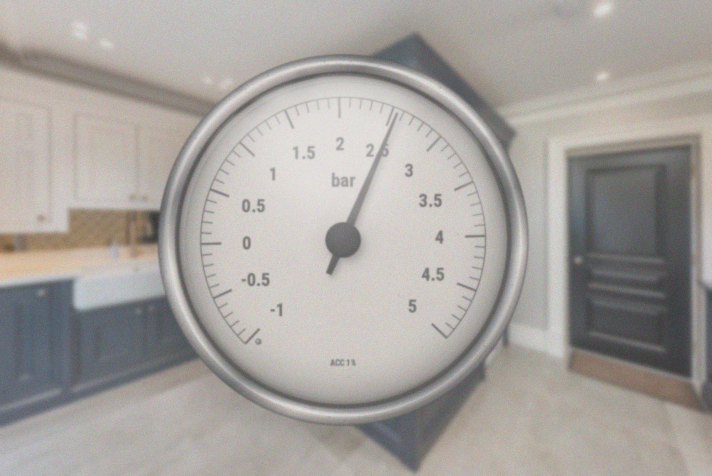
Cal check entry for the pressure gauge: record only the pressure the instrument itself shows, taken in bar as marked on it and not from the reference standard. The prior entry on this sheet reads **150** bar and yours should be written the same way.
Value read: **2.55** bar
